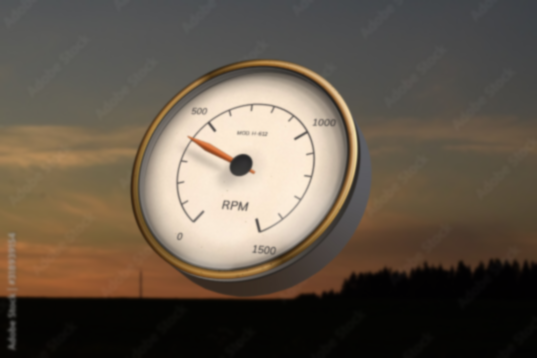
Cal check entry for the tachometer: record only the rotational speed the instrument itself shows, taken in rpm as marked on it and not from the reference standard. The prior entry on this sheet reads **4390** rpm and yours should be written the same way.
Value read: **400** rpm
